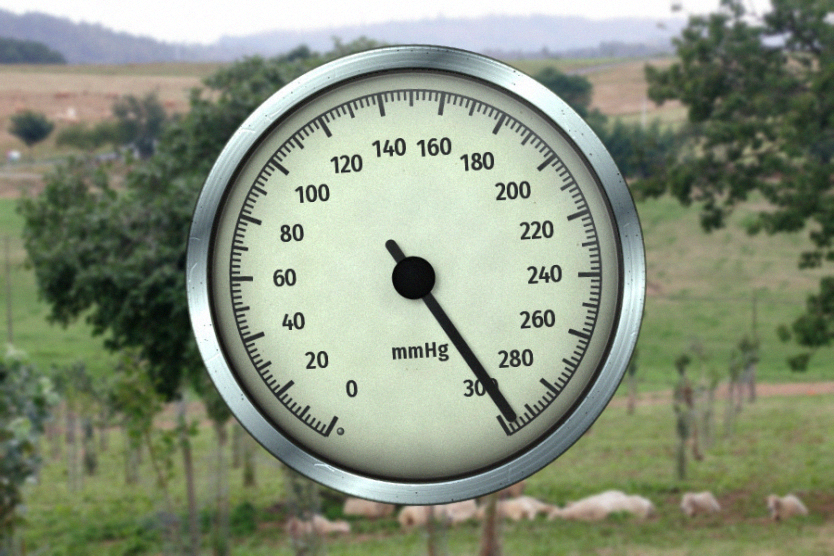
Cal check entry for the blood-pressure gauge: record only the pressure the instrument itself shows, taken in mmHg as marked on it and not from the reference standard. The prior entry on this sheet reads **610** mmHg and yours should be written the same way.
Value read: **296** mmHg
